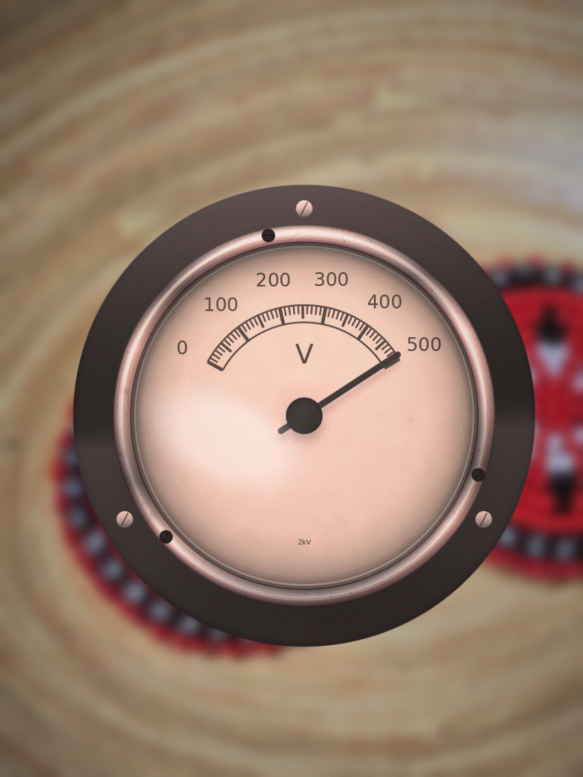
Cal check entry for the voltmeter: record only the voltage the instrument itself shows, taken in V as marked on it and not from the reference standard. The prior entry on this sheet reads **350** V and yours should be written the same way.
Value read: **490** V
